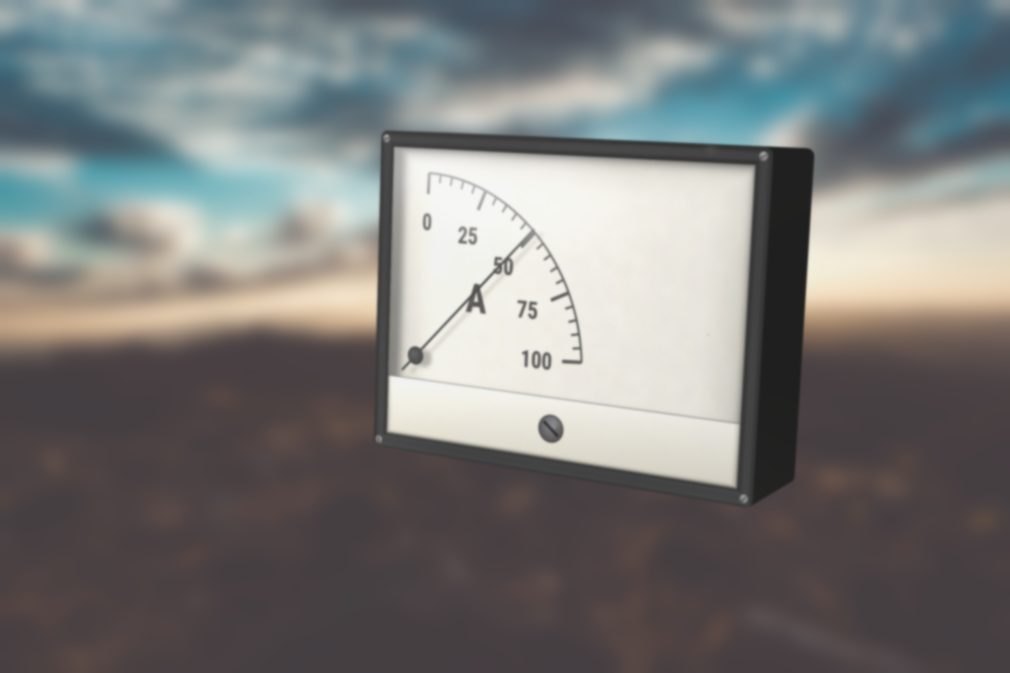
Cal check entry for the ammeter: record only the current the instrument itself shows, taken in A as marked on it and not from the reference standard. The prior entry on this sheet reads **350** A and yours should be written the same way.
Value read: **50** A
